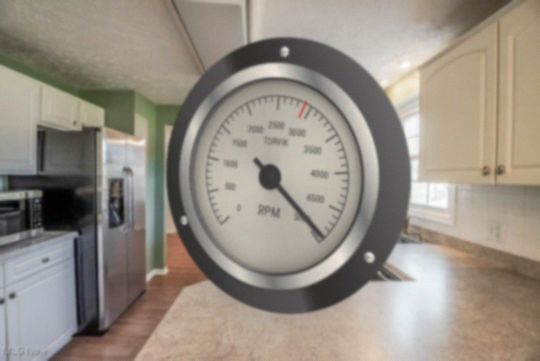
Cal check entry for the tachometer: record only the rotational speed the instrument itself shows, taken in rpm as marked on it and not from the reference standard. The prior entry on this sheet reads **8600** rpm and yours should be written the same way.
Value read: **4900** rpm
